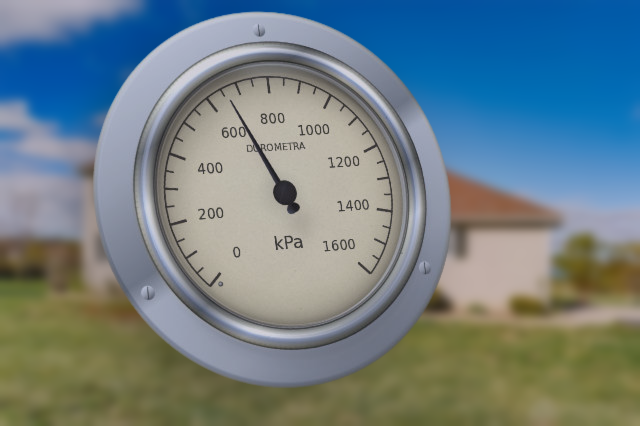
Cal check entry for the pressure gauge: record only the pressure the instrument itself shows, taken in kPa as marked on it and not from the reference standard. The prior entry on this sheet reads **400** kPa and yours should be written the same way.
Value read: **650** kPa
